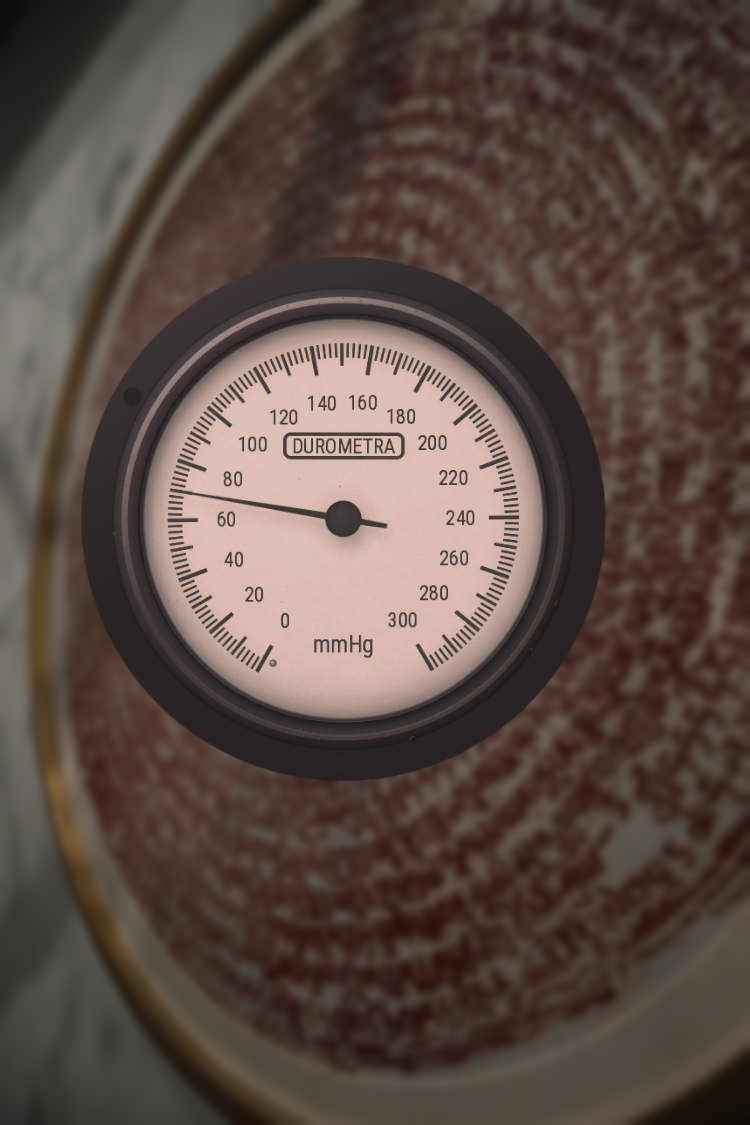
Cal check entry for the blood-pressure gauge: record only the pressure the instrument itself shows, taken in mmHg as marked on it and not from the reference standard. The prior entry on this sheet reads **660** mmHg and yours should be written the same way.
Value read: **70** mmHg
